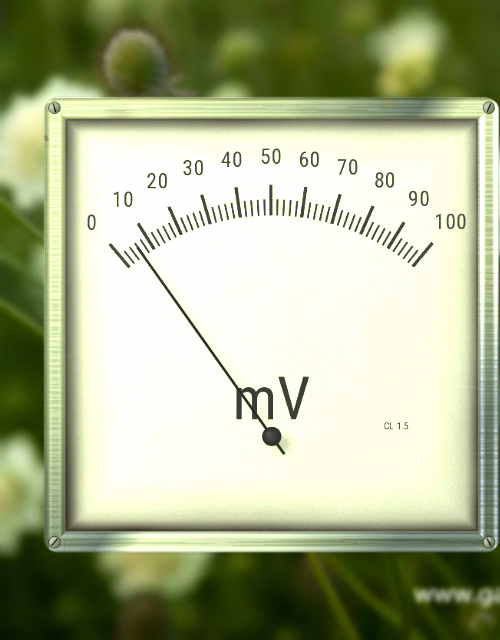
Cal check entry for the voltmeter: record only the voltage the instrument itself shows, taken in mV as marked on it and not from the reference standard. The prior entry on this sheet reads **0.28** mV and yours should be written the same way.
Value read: **6** mV
